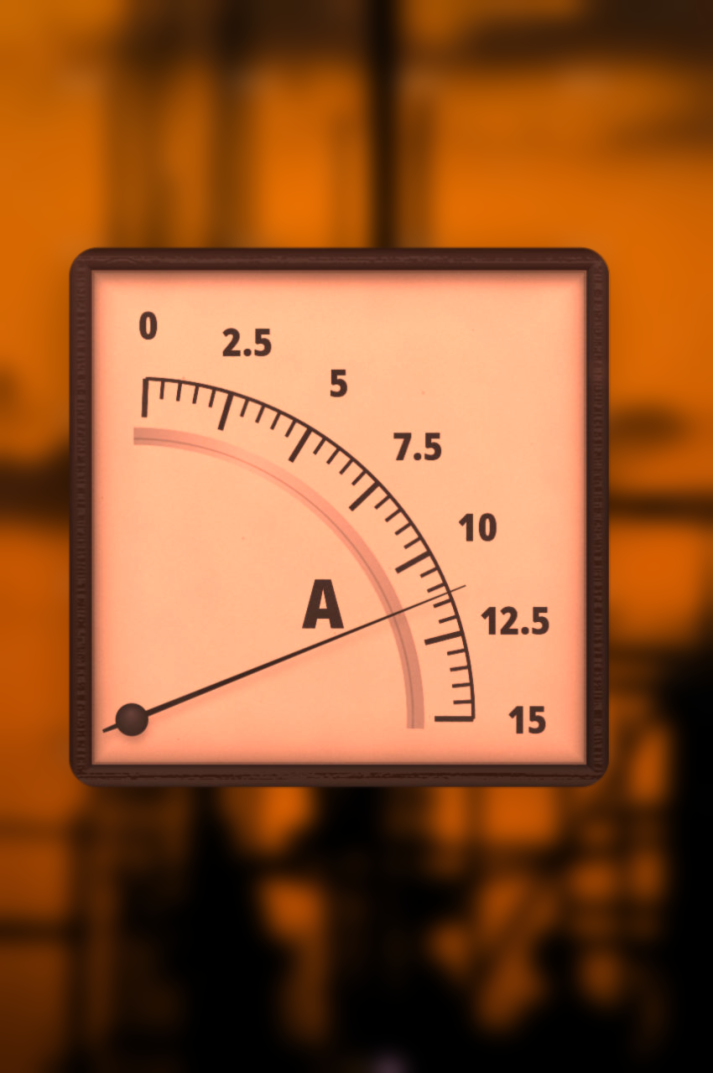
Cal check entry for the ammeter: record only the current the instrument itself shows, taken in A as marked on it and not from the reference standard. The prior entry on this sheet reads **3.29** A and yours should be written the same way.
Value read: **11.25** A
